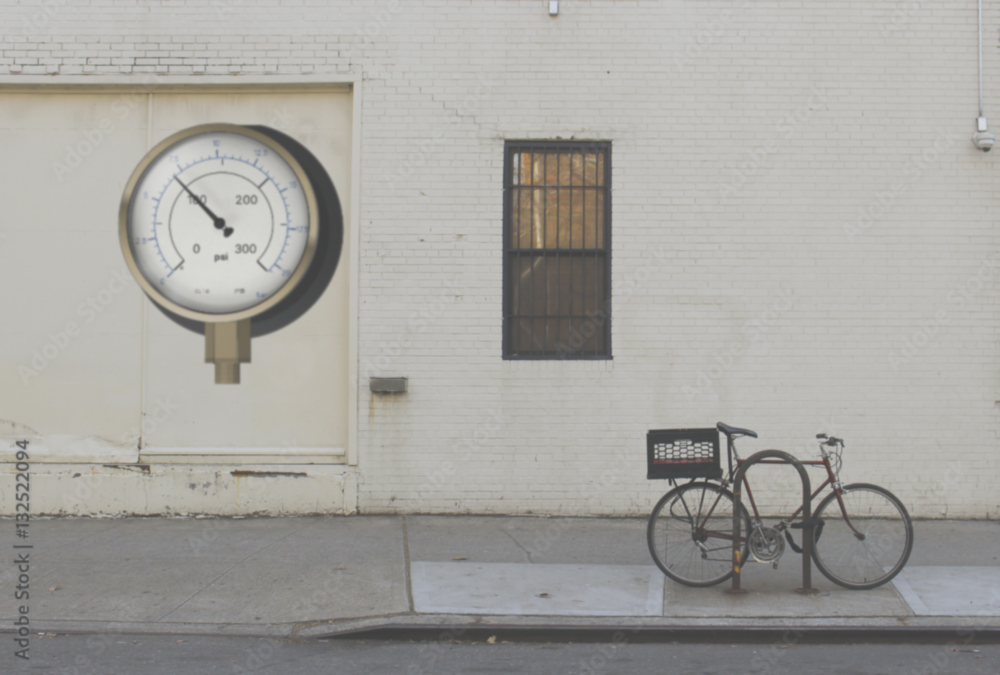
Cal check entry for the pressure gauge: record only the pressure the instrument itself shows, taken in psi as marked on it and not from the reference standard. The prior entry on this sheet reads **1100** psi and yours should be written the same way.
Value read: **100** psi
